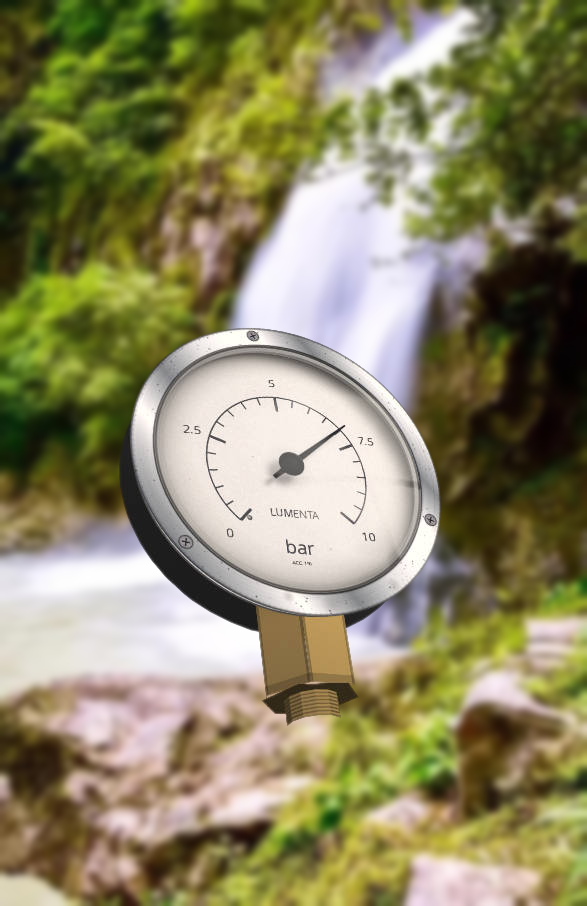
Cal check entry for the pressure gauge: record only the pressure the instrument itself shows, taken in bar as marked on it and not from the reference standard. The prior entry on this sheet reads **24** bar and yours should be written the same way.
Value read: **7** bar
